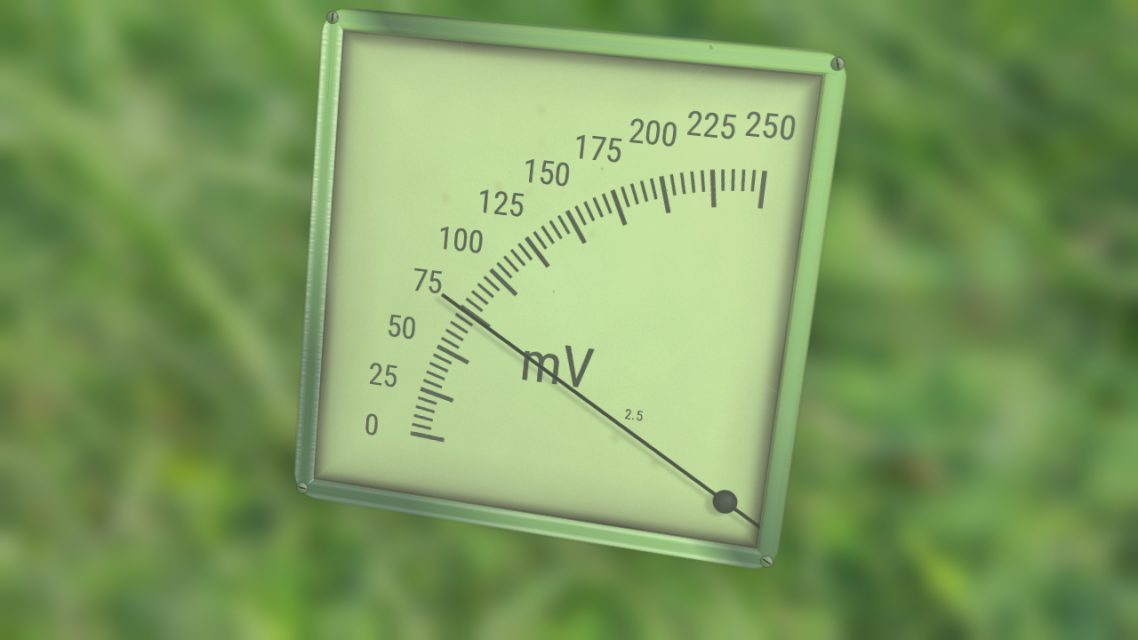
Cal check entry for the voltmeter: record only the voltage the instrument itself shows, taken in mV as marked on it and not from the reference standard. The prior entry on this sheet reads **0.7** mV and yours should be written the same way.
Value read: **75** mV
